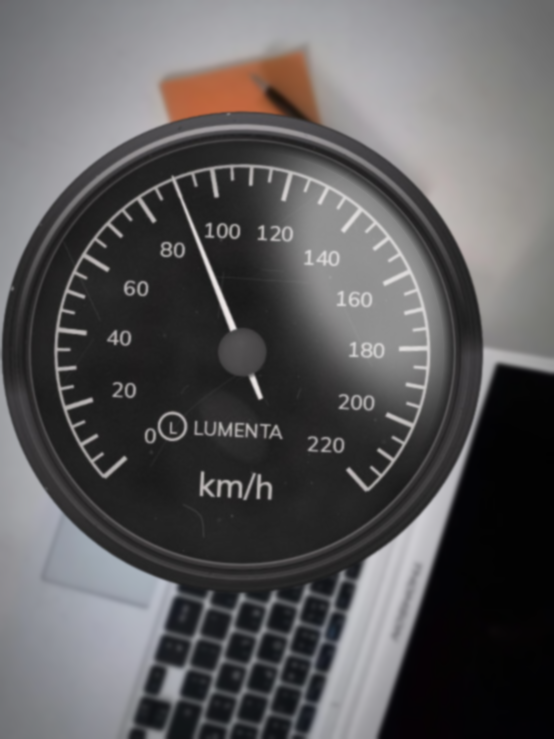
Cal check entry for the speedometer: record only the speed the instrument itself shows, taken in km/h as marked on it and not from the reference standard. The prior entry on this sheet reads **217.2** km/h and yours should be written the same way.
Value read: **90** km/h
